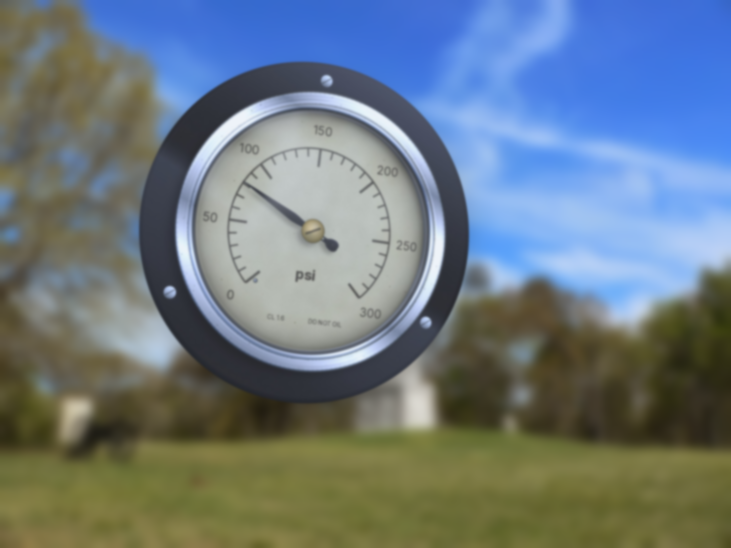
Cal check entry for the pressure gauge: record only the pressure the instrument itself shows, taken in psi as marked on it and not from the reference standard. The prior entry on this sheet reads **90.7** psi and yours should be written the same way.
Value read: **80** psi
